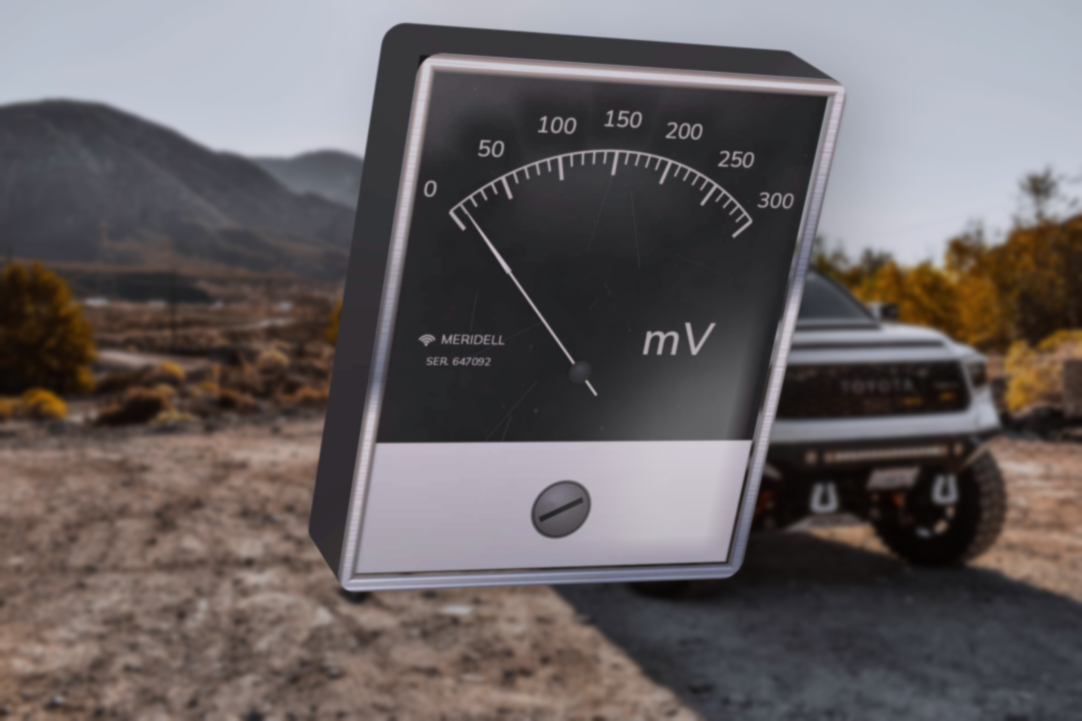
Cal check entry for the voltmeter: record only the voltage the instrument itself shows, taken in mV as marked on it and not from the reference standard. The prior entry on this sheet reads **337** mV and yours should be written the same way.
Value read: **10** mV
